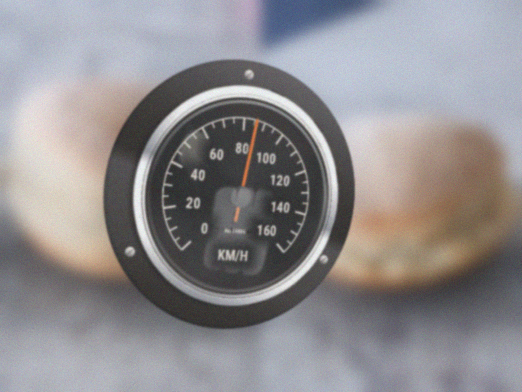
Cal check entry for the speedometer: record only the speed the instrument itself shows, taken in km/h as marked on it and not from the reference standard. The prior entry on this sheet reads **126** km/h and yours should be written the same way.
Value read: **85** km/h
